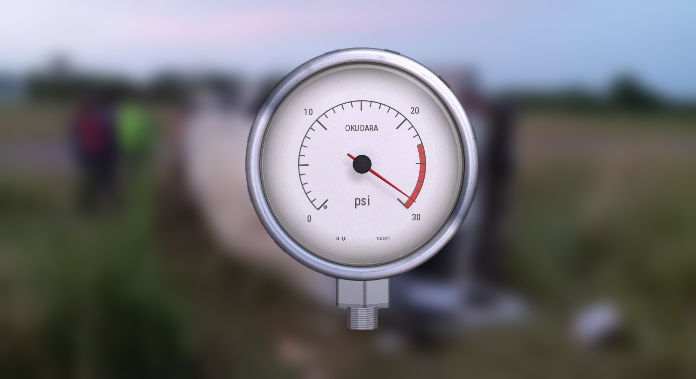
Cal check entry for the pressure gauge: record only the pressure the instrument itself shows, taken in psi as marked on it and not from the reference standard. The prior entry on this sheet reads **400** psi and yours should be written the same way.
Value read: **29** psi
